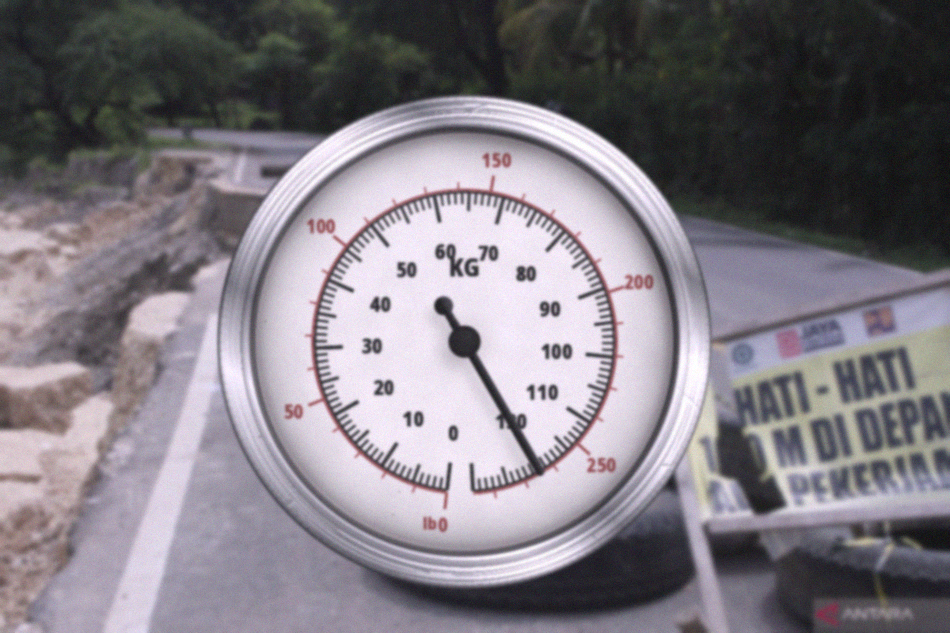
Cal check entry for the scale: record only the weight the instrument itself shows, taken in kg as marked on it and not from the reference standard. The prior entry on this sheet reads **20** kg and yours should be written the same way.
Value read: **120** kg
